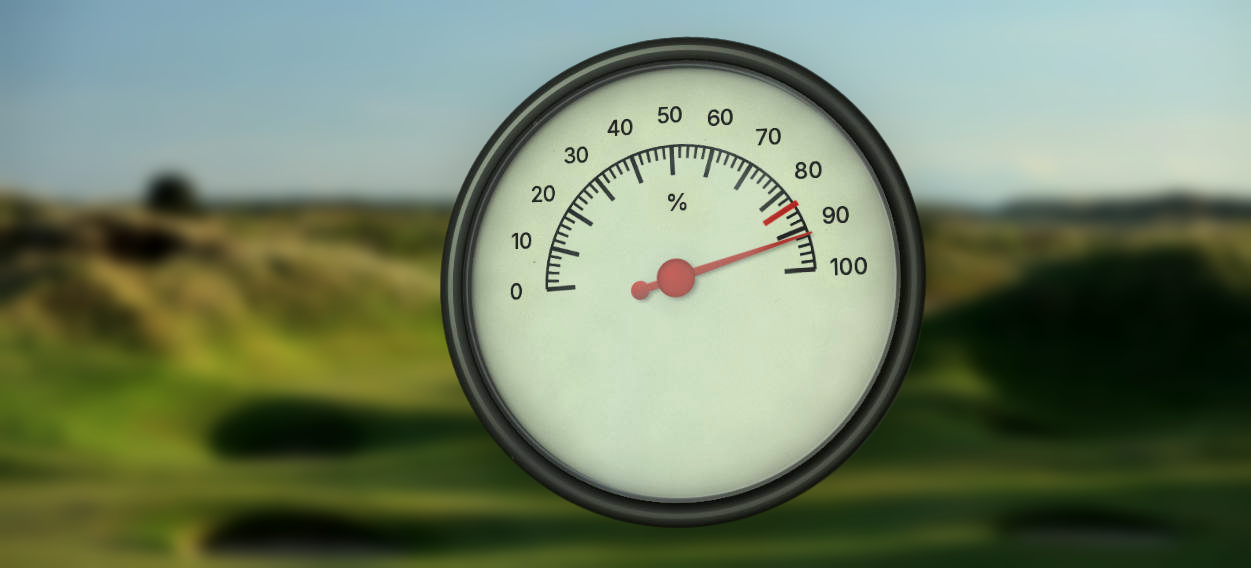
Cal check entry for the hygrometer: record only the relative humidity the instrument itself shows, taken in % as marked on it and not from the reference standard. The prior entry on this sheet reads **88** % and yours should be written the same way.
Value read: **92** %
